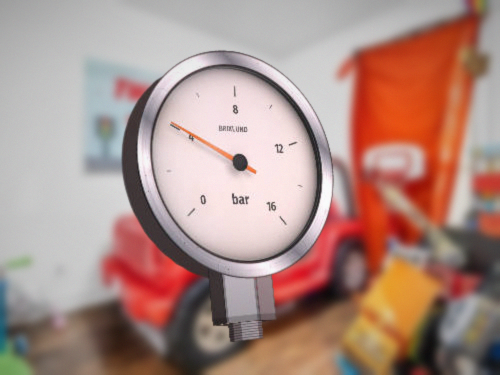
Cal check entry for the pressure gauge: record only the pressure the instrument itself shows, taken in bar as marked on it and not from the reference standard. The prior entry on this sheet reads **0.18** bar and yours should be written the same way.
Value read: **4** bar
